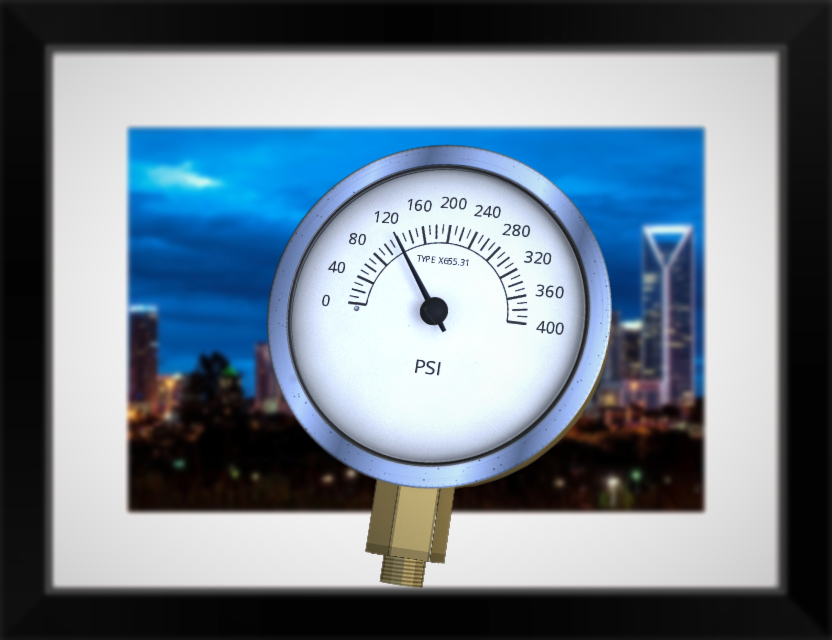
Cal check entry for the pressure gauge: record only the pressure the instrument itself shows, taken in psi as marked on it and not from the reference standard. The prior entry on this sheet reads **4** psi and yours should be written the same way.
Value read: **120** psi
